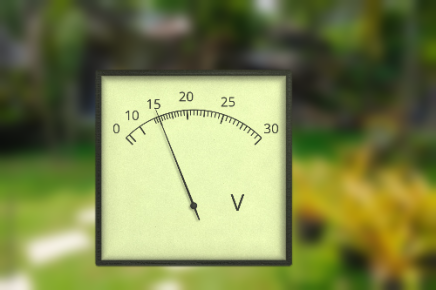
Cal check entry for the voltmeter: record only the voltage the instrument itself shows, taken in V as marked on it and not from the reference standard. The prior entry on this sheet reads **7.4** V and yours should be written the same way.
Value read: **15** V
